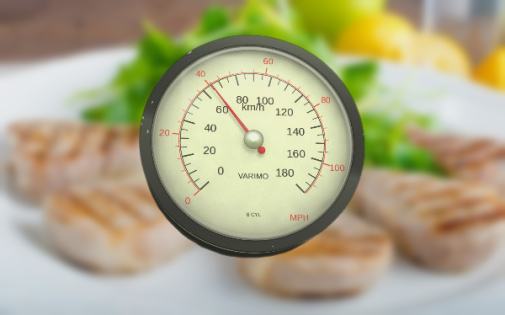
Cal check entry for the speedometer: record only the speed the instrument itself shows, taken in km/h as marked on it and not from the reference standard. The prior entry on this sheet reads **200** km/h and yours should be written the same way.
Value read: **65** km/h
